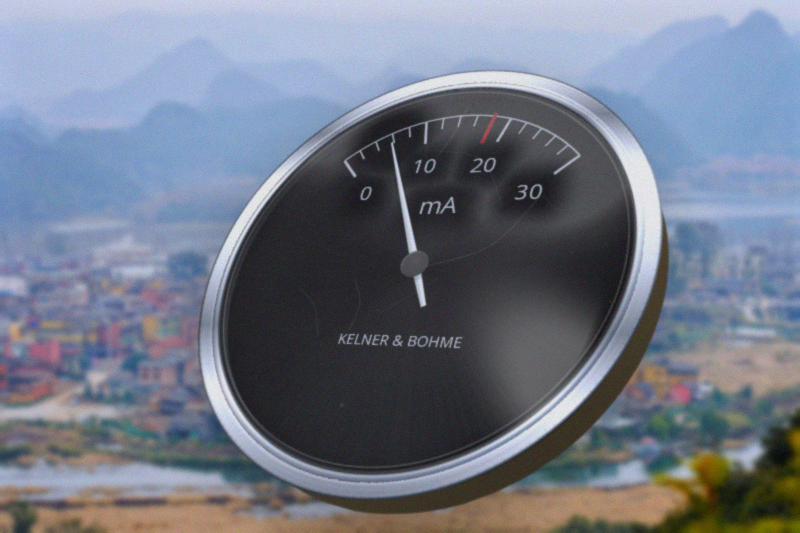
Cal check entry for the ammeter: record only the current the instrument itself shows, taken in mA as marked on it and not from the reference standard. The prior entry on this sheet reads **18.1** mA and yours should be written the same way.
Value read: **6** mA
